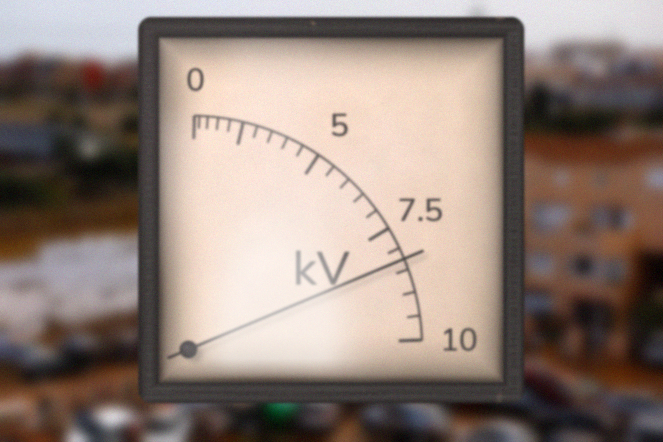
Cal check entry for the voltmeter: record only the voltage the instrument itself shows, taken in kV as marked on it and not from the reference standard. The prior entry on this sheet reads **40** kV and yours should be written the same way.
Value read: **8.25** kV
